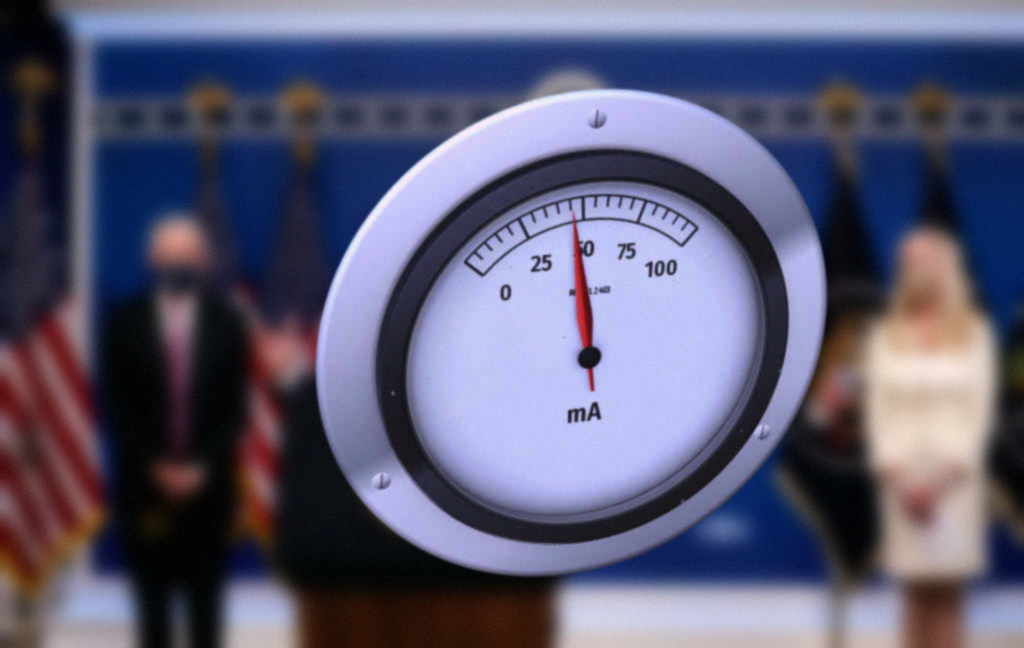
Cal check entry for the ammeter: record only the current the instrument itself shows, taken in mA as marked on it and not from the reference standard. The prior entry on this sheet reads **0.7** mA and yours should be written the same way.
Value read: **45** mA
